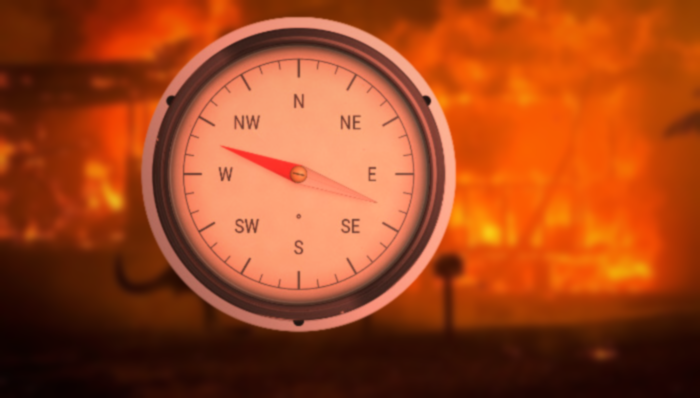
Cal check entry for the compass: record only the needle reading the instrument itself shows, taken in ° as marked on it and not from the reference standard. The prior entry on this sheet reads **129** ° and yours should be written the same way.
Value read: **290** °
